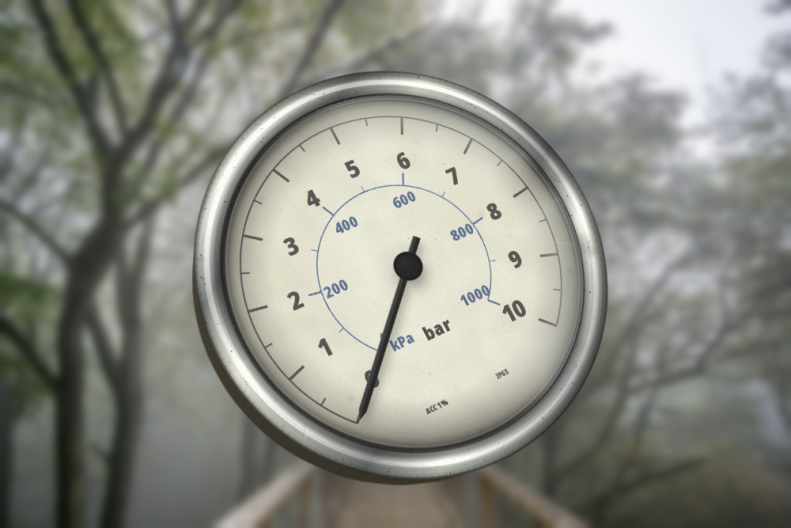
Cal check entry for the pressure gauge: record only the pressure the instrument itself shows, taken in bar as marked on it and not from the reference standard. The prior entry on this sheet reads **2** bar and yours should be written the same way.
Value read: **0** bar
